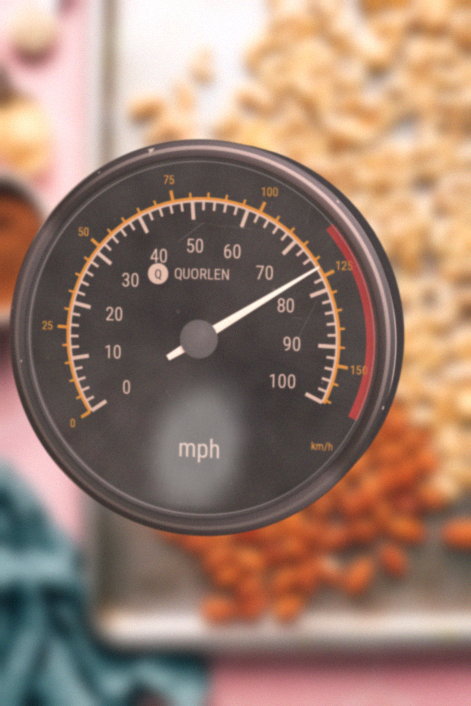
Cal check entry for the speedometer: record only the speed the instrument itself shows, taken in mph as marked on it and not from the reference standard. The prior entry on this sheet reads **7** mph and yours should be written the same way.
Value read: **76** mph
